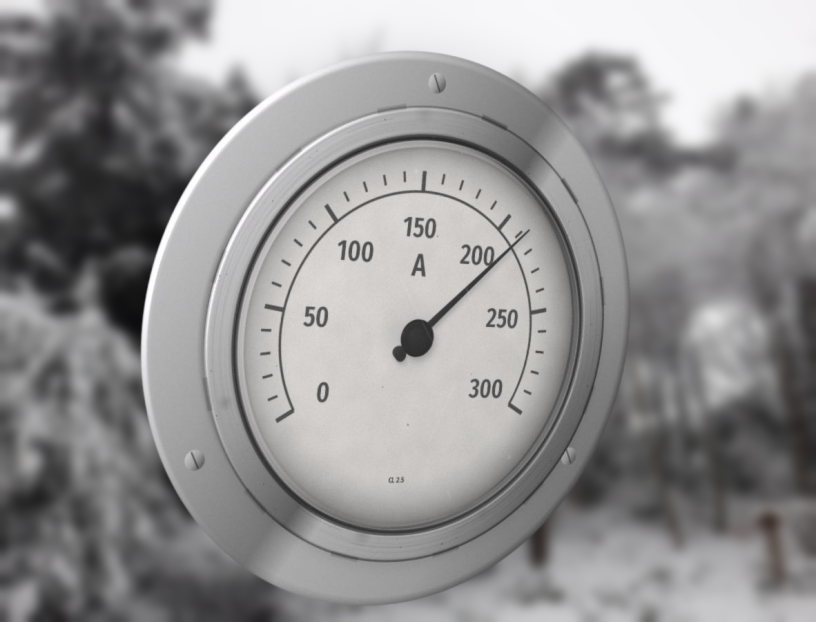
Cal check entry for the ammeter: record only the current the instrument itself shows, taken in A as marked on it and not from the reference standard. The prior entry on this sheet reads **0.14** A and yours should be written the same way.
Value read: **210** A
